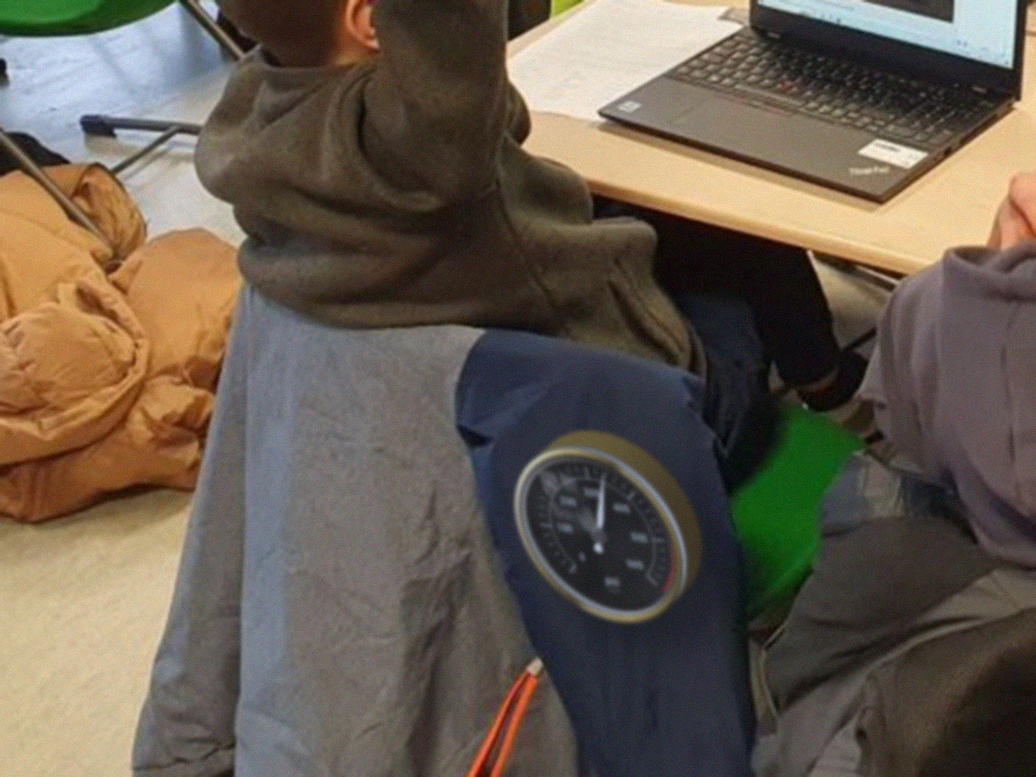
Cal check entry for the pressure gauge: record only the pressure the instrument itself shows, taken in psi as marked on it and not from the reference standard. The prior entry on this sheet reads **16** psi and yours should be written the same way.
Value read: **340** psi
